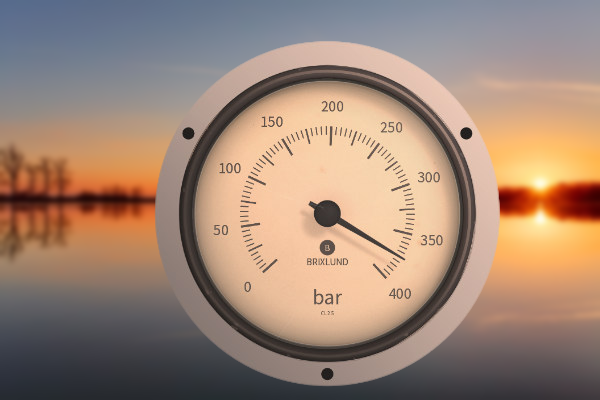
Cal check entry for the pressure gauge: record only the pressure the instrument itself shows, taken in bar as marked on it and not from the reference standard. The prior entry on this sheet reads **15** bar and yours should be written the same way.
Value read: **375** bar
